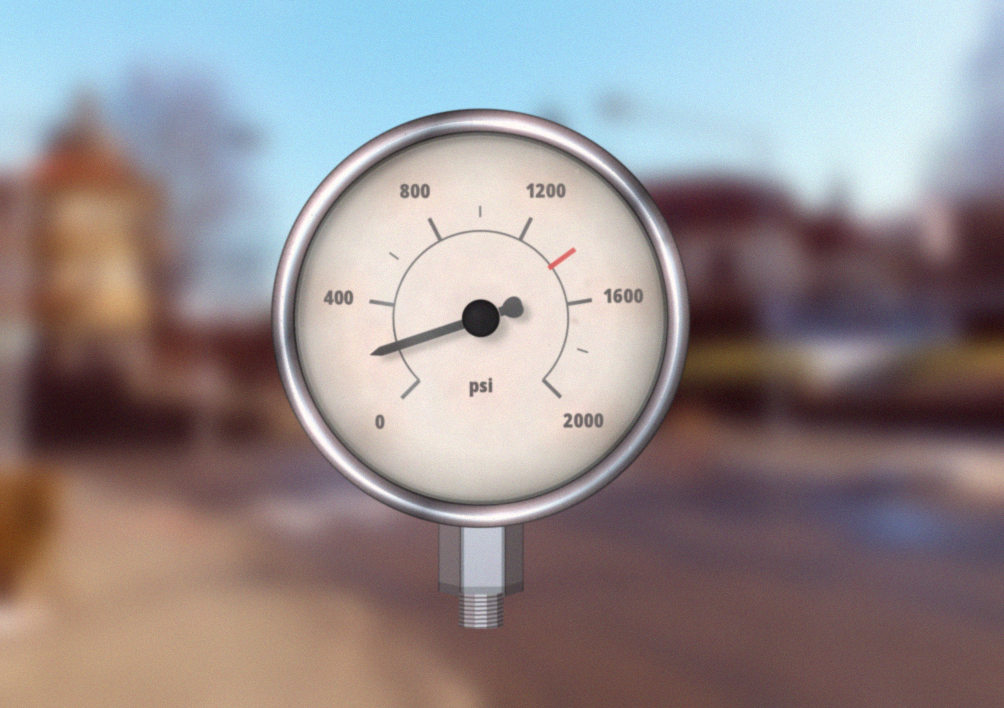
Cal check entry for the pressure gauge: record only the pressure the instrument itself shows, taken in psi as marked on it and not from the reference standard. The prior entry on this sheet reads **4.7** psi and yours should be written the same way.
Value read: **200** psi
